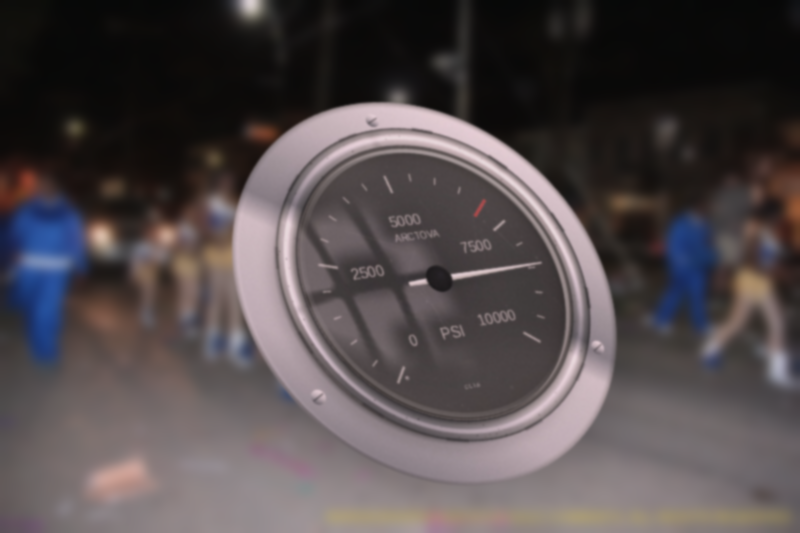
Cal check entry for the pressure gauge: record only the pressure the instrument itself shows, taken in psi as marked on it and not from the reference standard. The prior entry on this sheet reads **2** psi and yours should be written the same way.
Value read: **8500** psi
